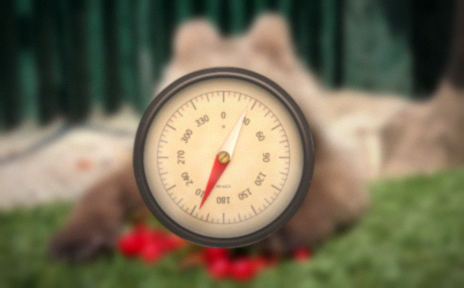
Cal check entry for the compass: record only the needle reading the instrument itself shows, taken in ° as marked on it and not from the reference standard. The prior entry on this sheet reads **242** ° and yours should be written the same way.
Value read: **205** °
